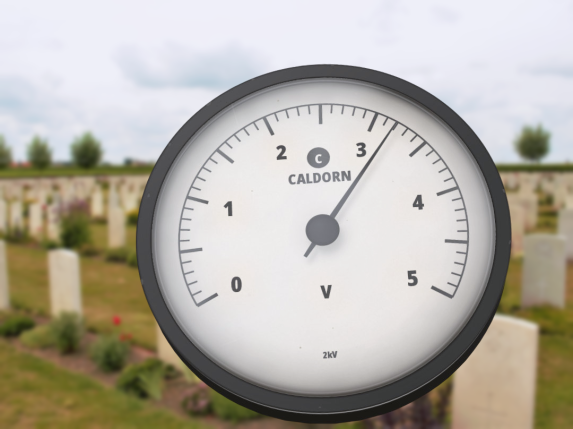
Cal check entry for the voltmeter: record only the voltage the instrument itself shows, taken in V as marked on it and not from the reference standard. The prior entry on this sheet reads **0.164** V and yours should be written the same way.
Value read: **3.2** V
